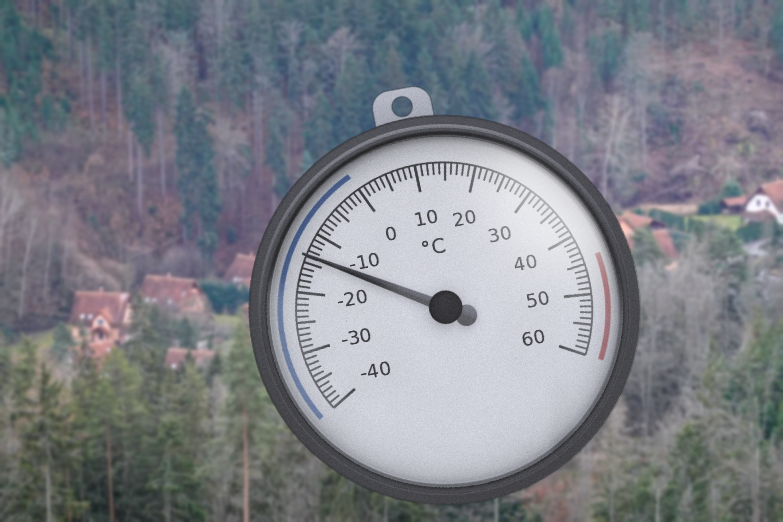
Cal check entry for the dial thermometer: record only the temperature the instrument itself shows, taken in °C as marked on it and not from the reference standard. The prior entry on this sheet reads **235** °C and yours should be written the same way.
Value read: **-14** °C
